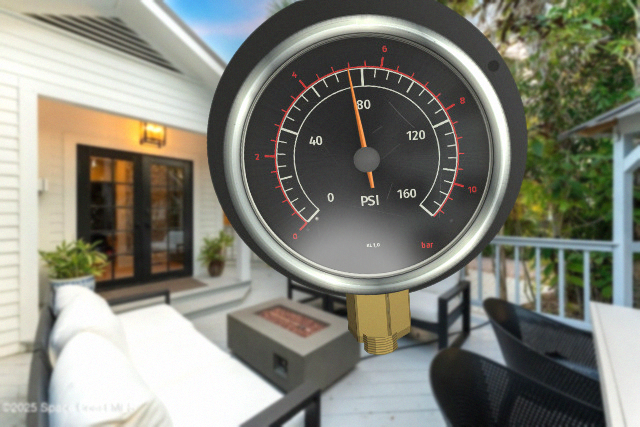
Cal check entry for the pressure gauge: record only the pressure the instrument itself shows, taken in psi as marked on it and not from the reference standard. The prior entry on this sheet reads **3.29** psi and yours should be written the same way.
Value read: **75** psi
